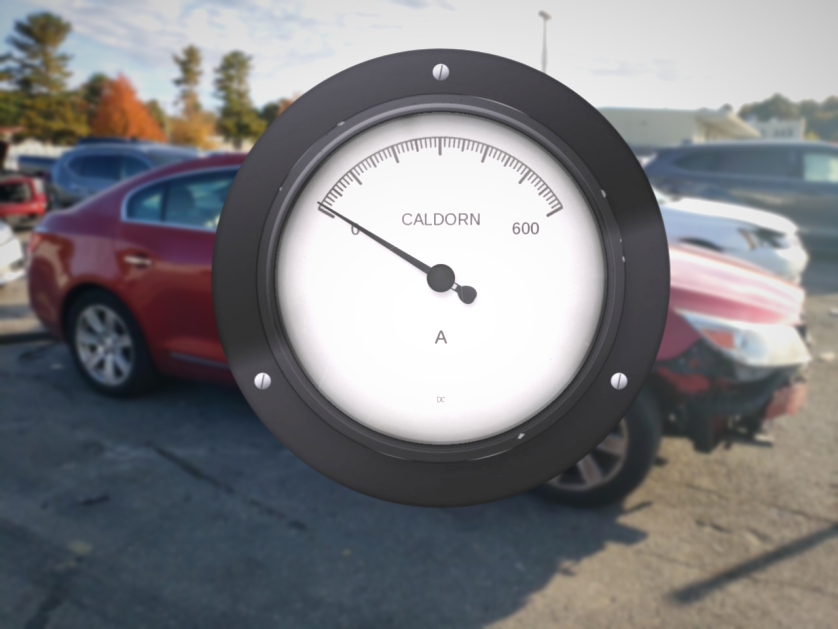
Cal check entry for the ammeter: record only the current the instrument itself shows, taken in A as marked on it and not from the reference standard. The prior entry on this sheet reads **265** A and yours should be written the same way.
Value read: **10** A
